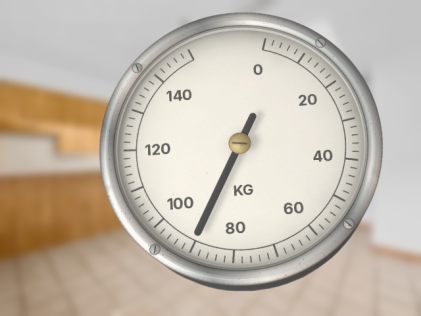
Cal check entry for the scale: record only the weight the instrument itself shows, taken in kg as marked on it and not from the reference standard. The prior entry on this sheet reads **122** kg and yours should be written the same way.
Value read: **90** kg
